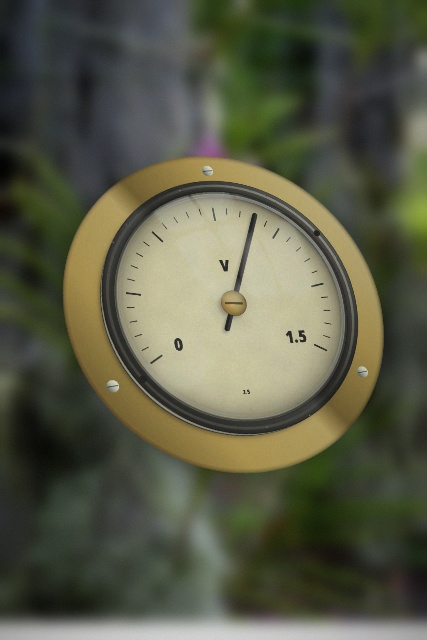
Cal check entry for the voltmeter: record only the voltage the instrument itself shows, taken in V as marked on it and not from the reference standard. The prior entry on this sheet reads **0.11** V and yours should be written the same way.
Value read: **0.9** V
